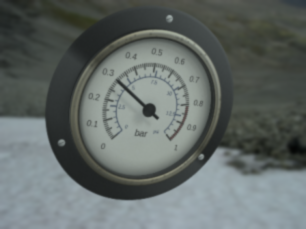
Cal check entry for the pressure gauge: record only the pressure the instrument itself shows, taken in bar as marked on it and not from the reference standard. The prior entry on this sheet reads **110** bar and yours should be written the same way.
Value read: **0.3** bar
